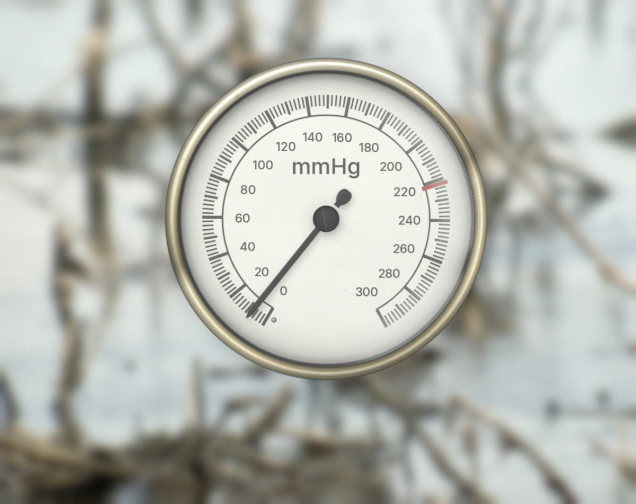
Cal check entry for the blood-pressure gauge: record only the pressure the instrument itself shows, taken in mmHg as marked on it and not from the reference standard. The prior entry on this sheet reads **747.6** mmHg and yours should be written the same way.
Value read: **8** mmHg
